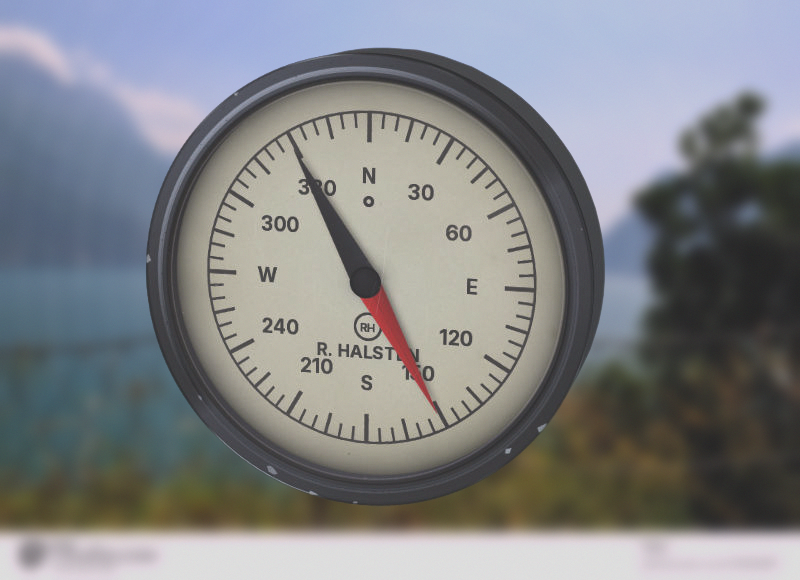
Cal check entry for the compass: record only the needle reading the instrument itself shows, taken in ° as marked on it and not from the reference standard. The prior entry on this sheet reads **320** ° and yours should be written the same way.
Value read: **150** °
